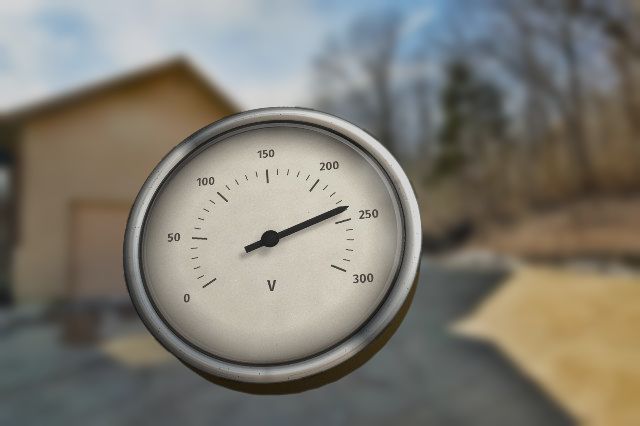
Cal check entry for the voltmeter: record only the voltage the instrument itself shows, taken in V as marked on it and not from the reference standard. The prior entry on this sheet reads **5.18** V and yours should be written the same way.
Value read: **240** V
